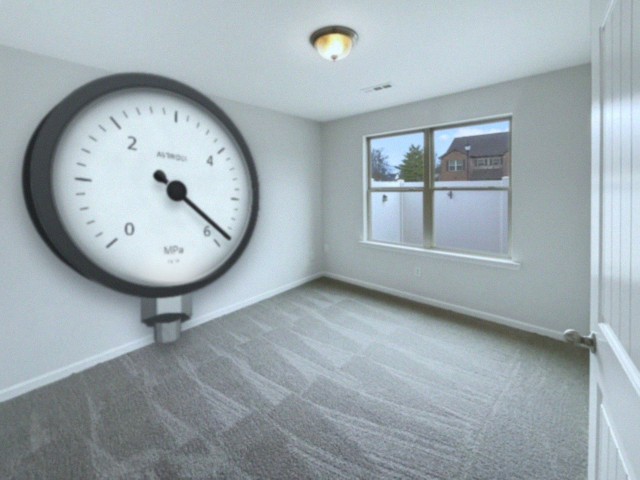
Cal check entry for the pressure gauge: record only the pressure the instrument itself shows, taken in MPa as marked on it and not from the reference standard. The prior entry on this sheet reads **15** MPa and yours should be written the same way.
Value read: **5.8** MPa
